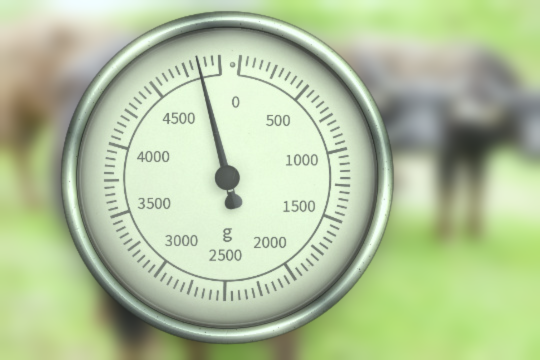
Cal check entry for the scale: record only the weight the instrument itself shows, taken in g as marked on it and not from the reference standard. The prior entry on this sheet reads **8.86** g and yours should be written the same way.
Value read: **4850** g
